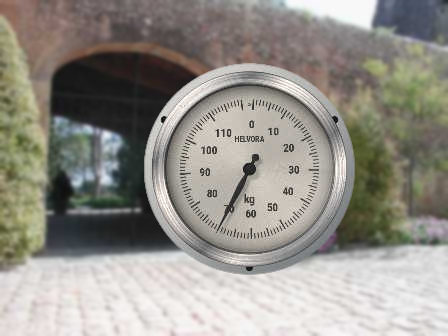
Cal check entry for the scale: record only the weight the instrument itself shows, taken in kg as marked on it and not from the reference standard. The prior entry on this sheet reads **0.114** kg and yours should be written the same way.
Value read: **70** kg
